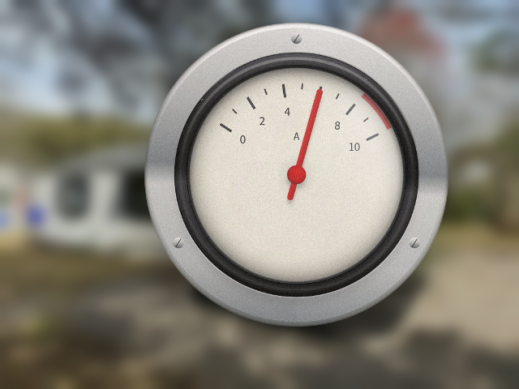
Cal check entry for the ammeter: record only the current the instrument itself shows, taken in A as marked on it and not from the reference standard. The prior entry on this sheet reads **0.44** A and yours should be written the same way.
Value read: **6** A
